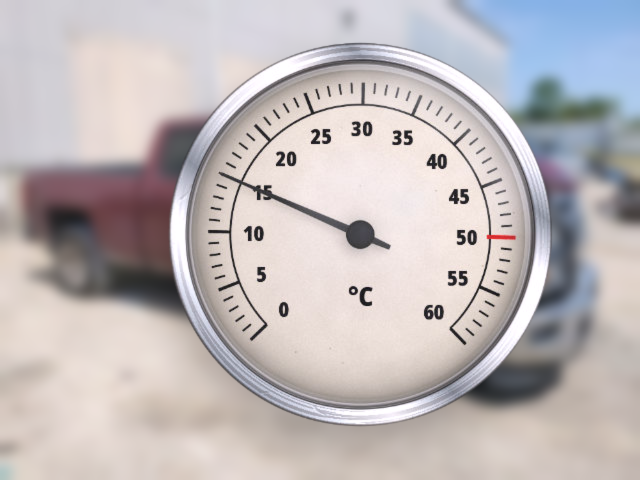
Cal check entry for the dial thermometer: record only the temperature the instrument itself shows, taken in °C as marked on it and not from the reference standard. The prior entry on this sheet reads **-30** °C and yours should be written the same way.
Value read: **15** °C
